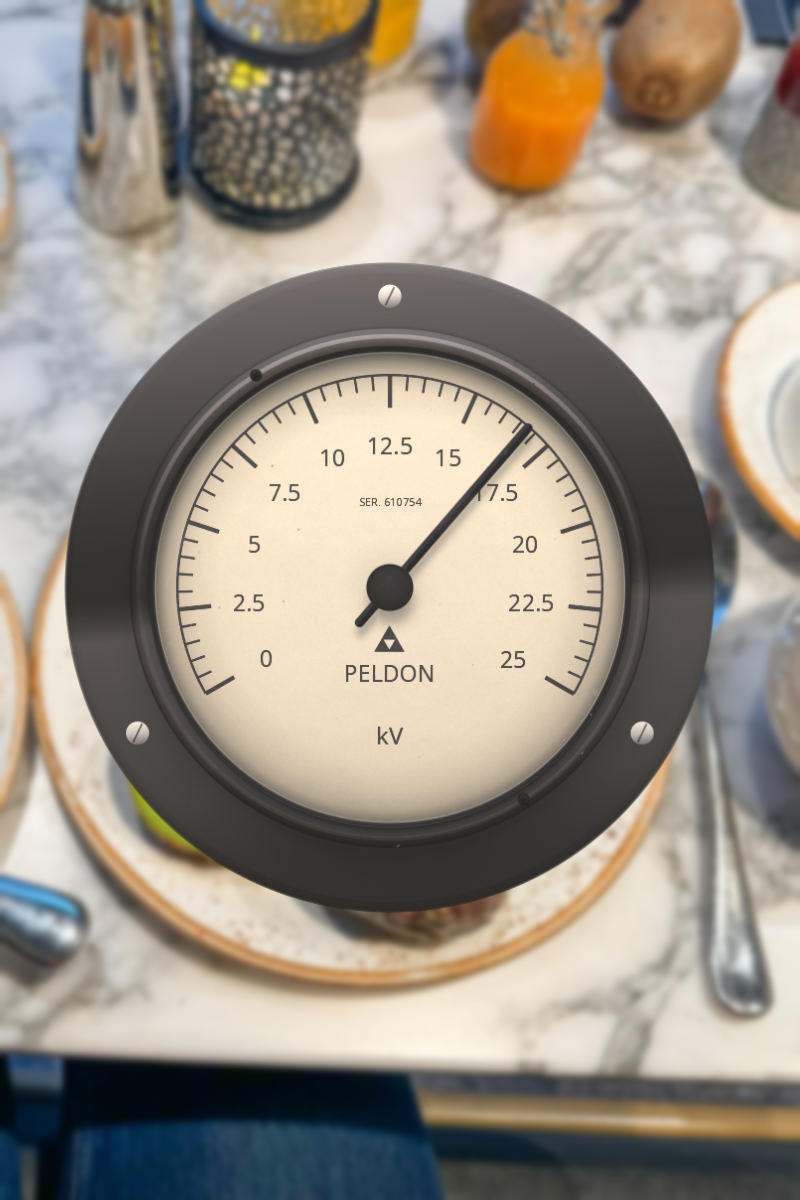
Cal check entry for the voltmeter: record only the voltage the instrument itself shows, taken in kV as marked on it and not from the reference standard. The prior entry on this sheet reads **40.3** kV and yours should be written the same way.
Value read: **16.75** kV
